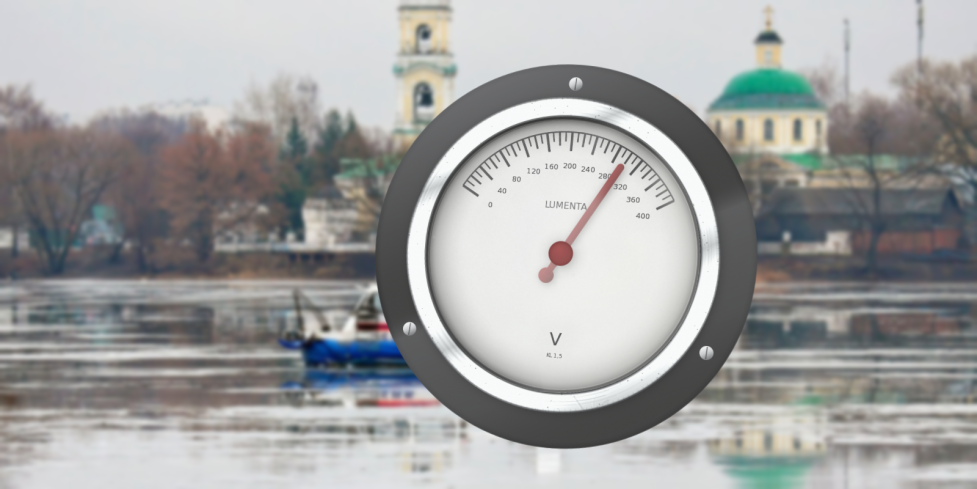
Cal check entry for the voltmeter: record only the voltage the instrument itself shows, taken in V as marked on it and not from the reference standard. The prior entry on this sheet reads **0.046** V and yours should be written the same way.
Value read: **300** V
